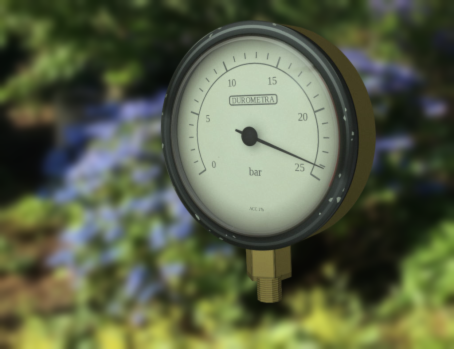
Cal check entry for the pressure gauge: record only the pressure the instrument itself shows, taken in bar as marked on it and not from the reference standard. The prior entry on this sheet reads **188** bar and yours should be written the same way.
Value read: **24** bar
